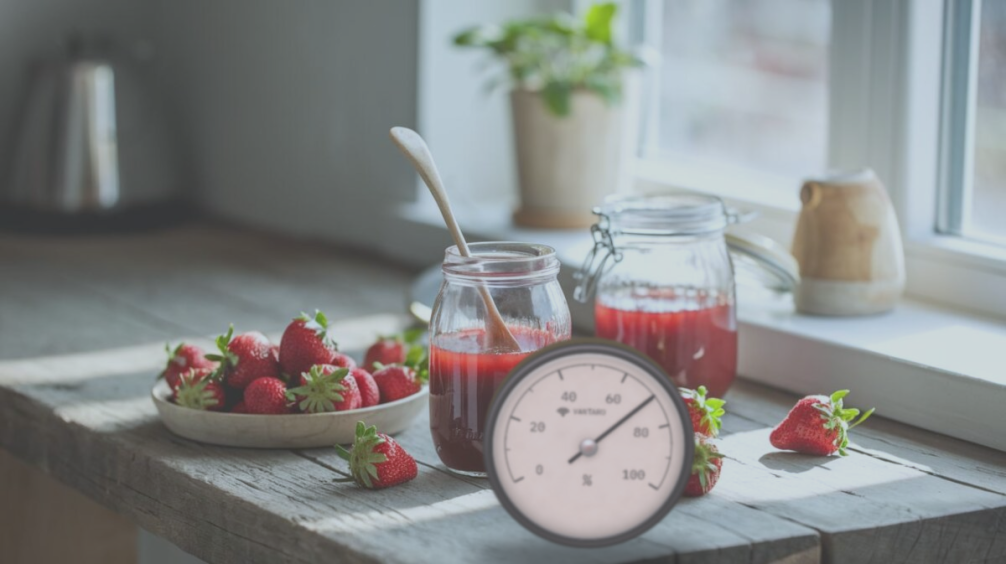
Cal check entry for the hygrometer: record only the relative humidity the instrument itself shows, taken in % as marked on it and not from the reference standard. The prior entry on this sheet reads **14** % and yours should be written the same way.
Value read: **70** %
